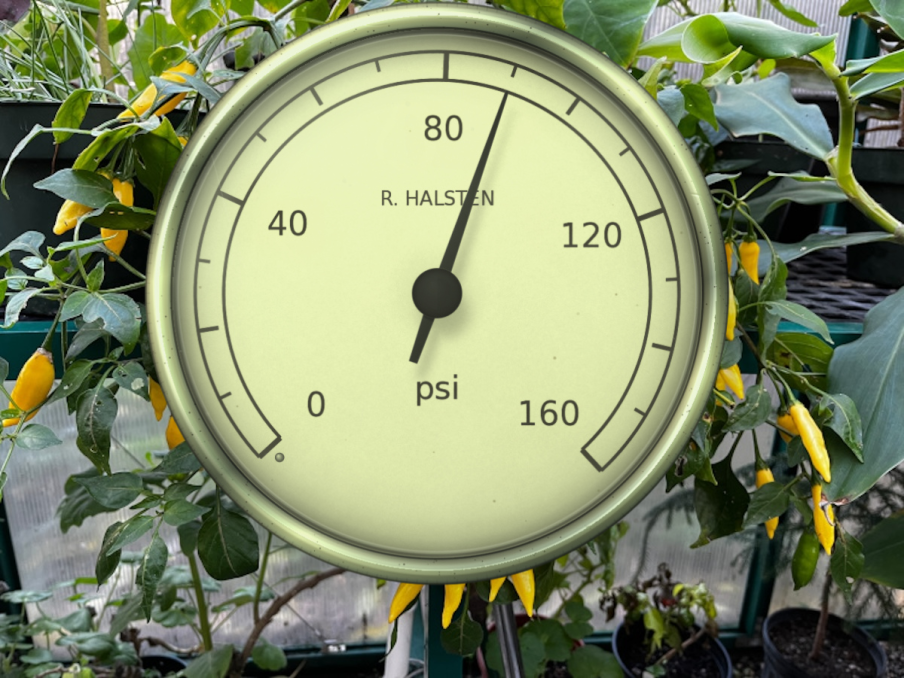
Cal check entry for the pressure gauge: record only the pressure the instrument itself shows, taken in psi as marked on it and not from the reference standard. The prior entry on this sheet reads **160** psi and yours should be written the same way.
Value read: **90** psi
